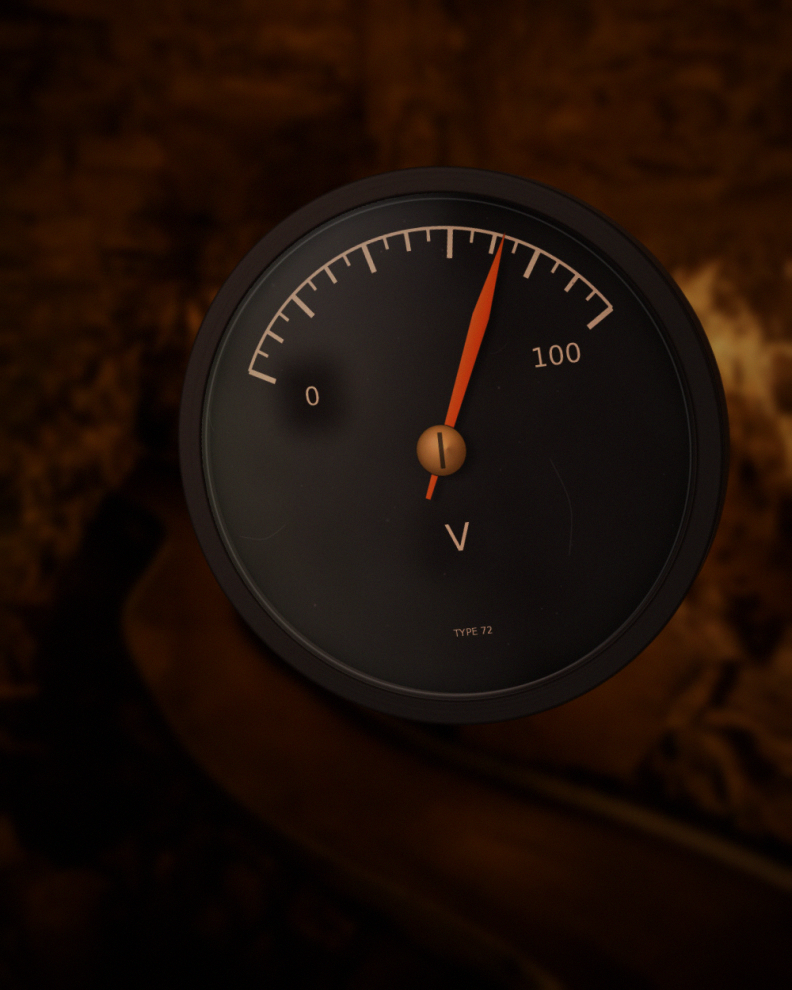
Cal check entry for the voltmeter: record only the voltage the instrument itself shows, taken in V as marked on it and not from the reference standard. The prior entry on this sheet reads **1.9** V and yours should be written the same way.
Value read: **72.5** V
